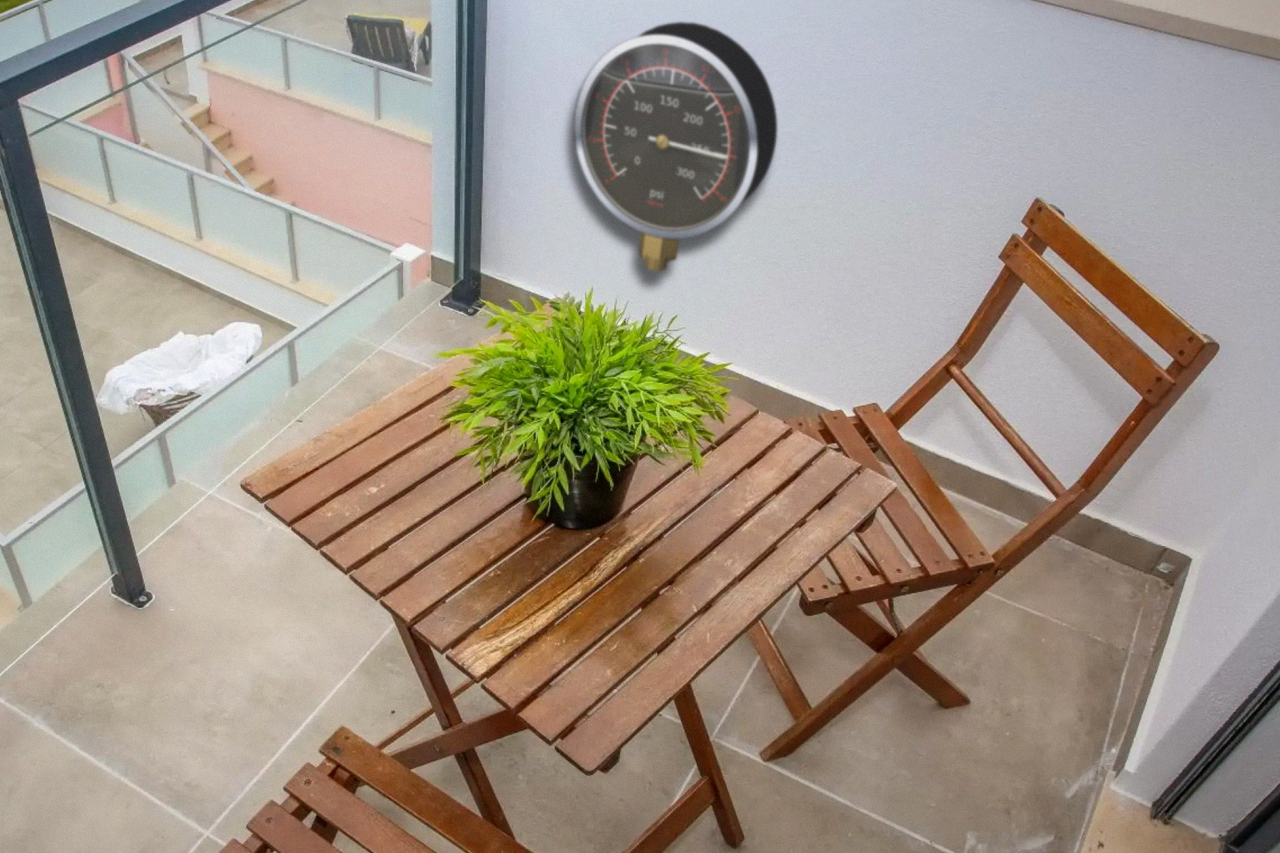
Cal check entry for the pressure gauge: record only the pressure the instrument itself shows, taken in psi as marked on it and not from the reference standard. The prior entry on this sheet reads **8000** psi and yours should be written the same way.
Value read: **250** psi
